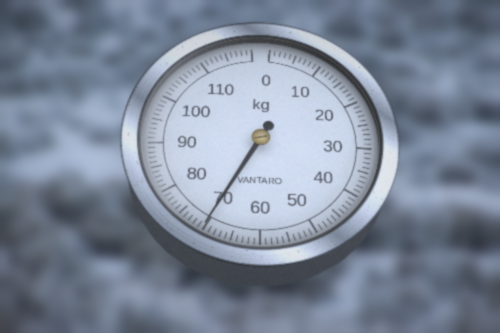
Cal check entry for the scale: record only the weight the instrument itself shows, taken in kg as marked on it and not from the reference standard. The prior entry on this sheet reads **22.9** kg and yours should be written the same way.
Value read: **70** kg
